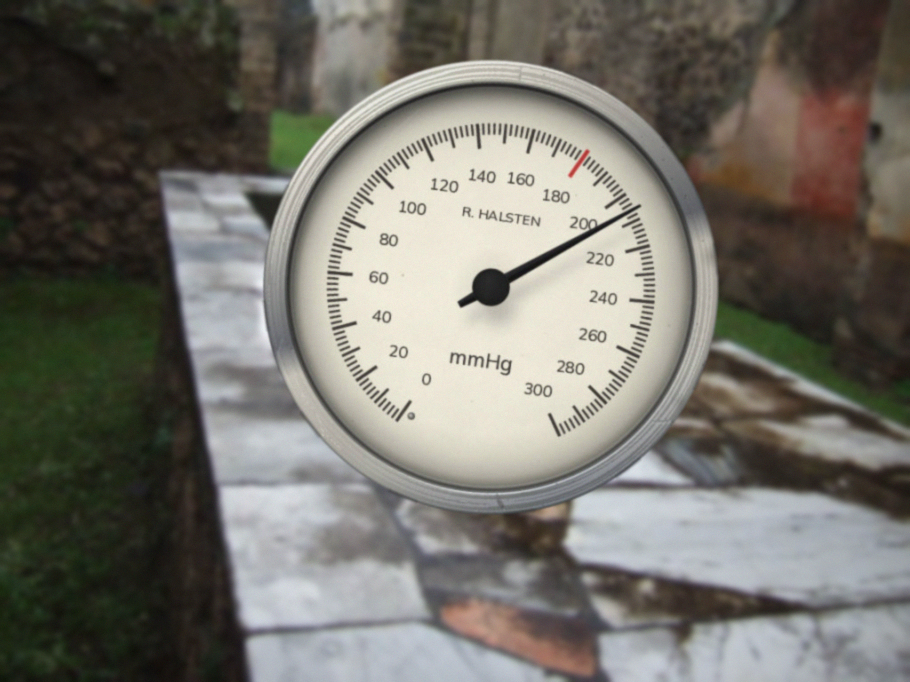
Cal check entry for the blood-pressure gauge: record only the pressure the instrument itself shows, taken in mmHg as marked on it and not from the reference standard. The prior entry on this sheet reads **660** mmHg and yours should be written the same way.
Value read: **206** mmHg
